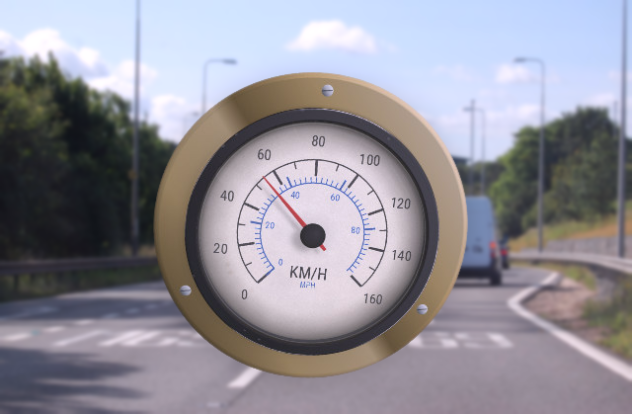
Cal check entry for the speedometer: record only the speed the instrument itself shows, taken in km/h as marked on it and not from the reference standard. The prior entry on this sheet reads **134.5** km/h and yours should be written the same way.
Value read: **55** km/h
